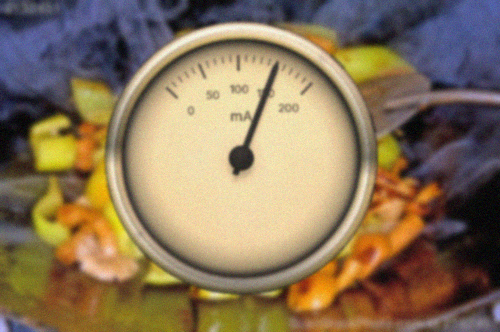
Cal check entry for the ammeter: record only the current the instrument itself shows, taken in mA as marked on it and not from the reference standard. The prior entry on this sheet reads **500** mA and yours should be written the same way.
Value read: **150** mA
